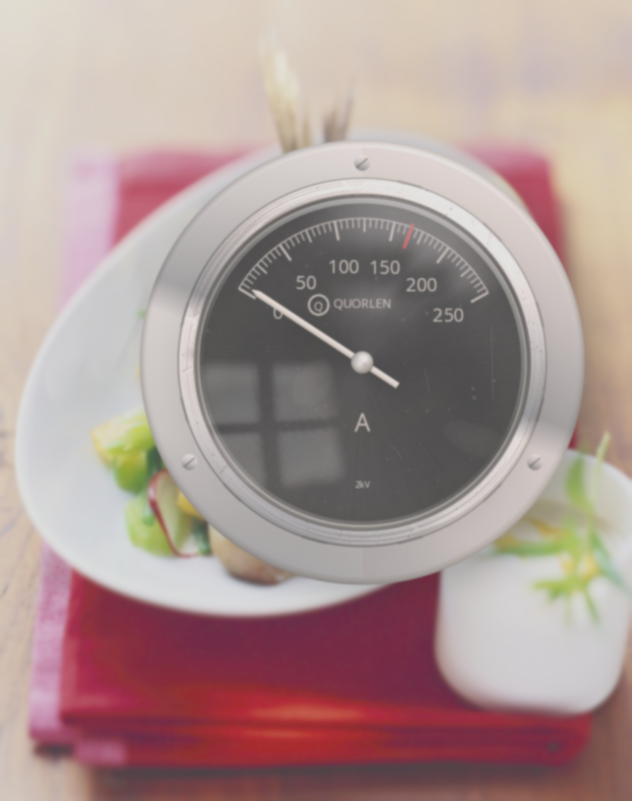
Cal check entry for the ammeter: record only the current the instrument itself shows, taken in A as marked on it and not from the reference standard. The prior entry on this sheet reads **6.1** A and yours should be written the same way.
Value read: **5** A
